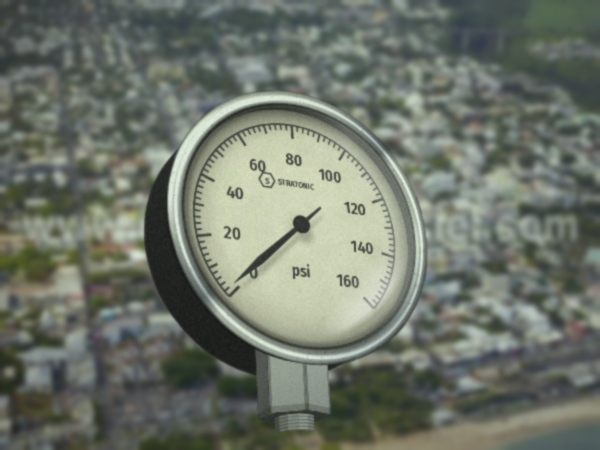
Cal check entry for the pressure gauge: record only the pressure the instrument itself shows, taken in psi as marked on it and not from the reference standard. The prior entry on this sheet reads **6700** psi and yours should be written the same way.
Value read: **2** psi
